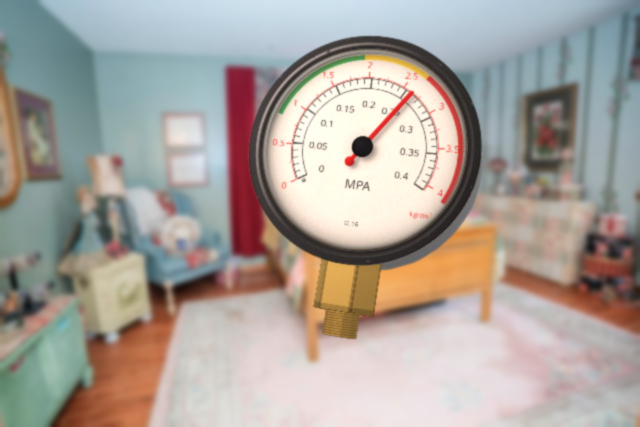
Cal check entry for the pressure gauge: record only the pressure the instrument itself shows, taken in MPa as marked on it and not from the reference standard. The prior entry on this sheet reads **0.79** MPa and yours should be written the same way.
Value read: **0.26** MPa
